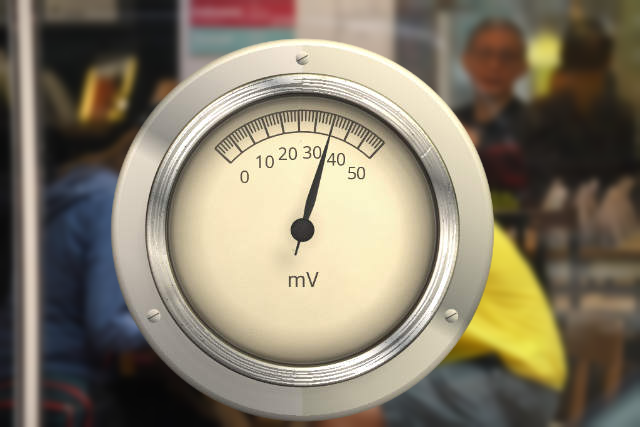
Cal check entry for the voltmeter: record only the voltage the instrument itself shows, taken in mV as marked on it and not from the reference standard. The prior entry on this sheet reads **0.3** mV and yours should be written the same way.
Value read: **35** mV
